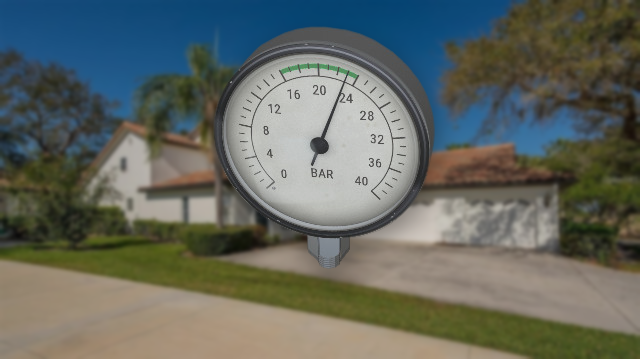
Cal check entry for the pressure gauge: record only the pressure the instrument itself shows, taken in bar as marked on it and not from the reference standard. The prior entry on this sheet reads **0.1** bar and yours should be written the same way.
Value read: **23** bar
